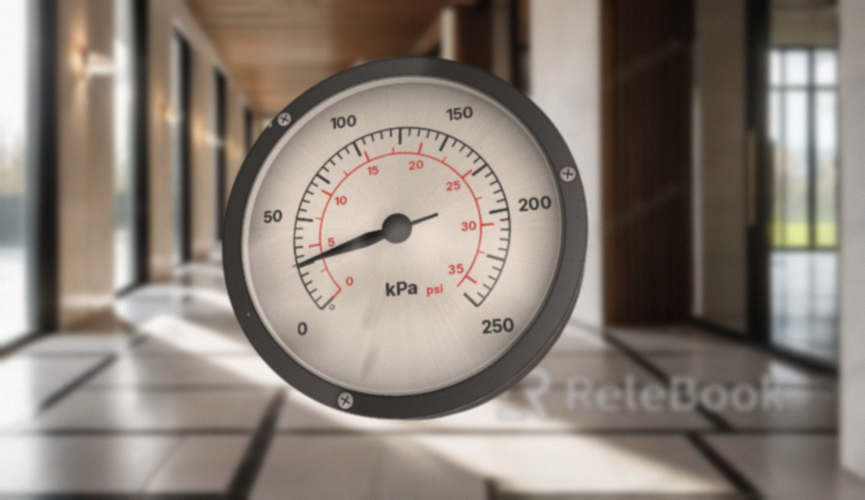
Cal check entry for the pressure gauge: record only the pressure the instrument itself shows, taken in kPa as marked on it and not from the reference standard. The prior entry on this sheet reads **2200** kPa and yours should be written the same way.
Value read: **25** kPa
